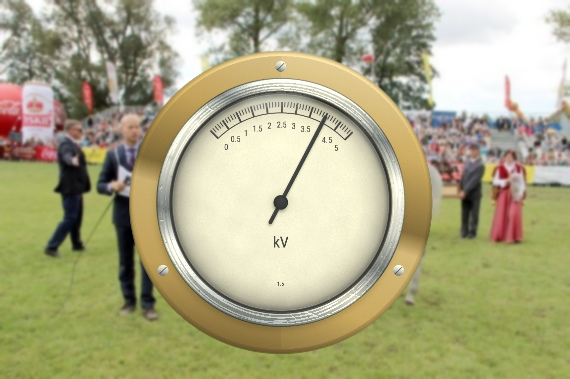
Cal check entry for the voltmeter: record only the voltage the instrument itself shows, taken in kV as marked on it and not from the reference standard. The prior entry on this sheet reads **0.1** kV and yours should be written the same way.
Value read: **4** kV
